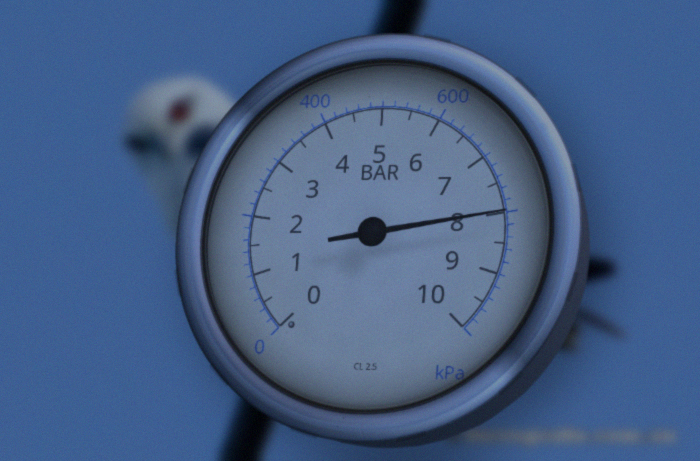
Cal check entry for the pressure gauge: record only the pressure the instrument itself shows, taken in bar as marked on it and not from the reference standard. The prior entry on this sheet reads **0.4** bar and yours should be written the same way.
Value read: **8** bar
